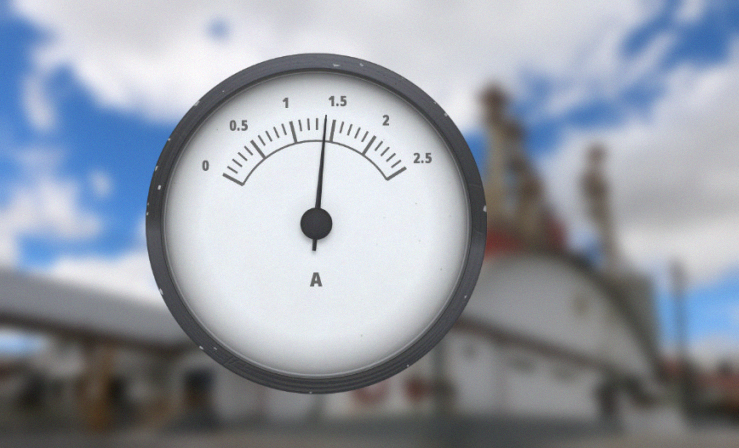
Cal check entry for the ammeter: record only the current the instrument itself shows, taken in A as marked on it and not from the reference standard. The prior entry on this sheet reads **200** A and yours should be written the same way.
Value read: **1.4** A
